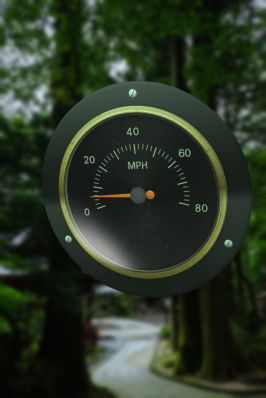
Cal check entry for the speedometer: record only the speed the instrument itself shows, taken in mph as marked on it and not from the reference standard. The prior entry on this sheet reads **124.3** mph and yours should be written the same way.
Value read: **6** mph
